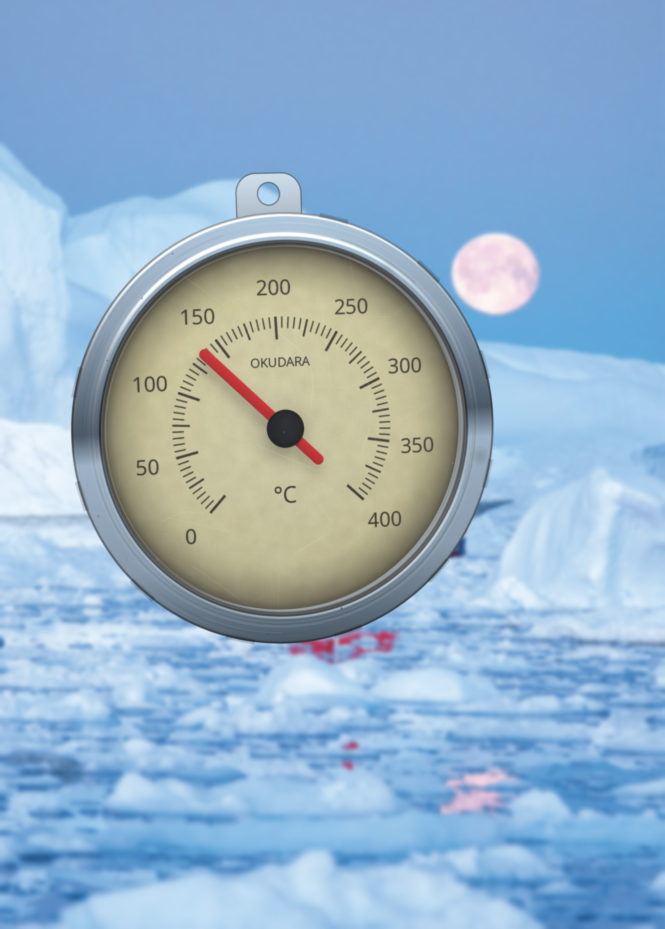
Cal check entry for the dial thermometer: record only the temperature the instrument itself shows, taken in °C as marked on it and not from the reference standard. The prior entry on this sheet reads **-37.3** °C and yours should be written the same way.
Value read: **135** °C
